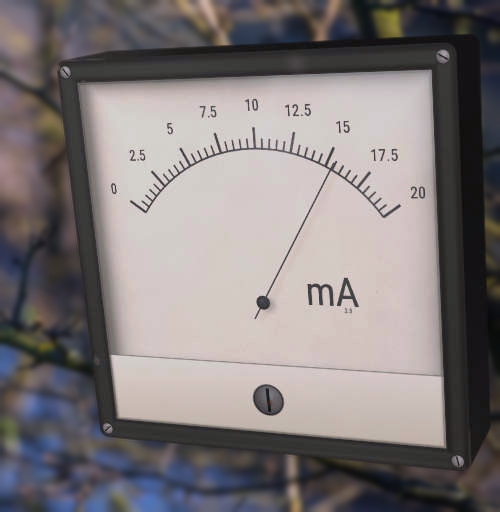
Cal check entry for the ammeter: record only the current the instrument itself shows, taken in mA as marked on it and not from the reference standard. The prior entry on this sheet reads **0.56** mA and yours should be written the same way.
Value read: **15.5** mA
